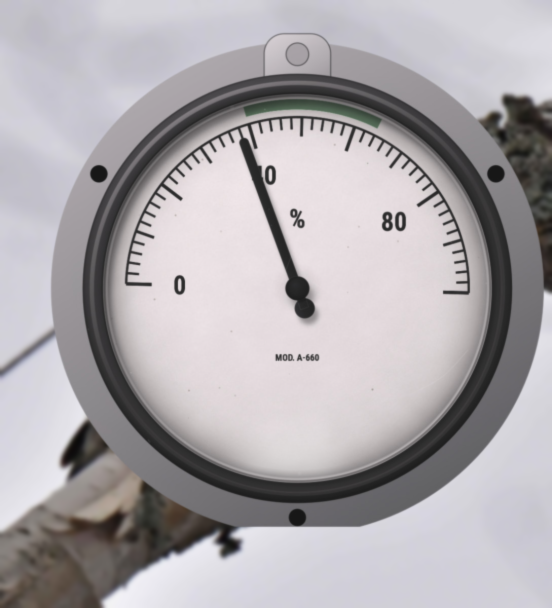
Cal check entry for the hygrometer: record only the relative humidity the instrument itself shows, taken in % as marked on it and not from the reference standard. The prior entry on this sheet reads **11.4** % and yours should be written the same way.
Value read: **38** %
